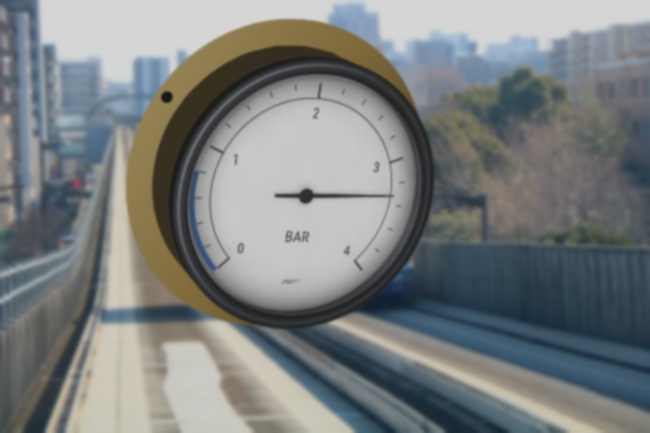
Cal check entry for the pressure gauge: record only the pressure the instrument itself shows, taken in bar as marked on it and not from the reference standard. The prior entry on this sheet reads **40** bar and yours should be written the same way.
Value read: **3.3** bar
